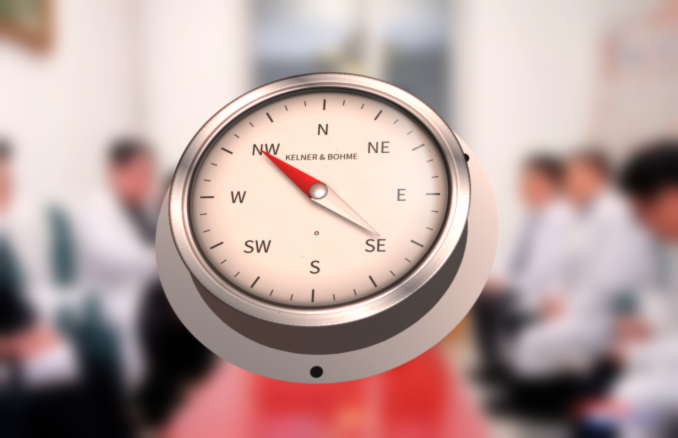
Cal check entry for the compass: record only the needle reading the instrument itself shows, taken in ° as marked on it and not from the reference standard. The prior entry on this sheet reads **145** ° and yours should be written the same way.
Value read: **310** °
